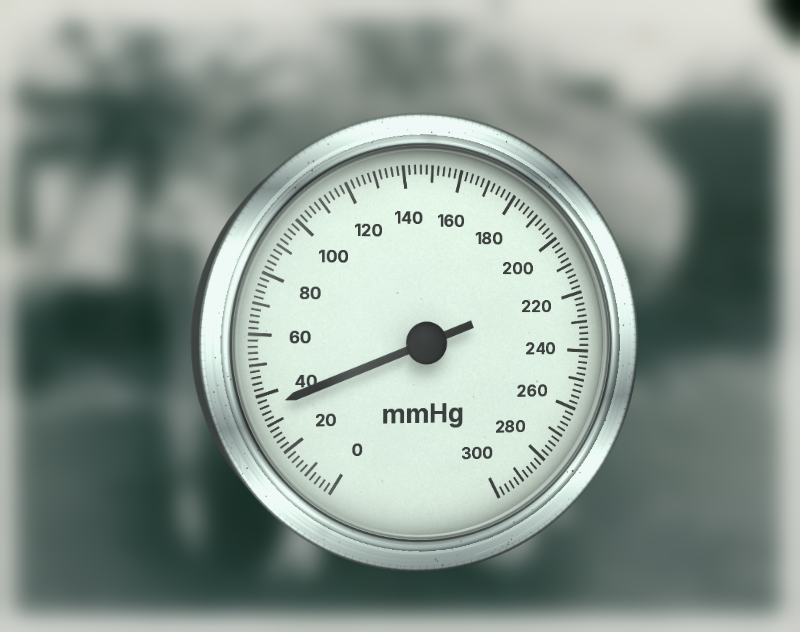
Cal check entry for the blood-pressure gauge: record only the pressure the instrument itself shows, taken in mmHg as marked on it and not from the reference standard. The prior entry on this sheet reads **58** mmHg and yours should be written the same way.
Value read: **36** mmHg
